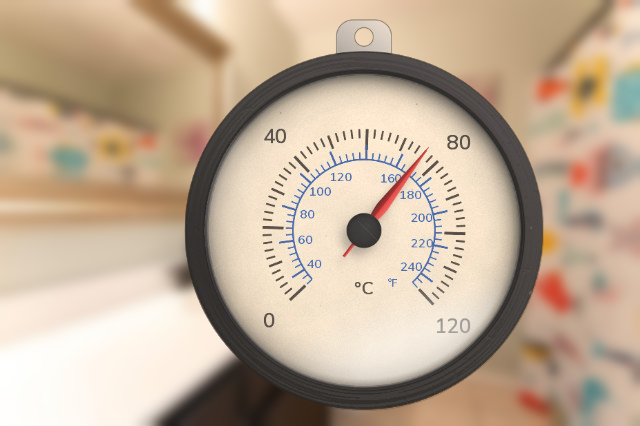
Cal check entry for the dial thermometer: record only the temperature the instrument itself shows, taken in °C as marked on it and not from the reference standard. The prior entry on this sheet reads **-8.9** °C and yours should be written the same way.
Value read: **76** °C
